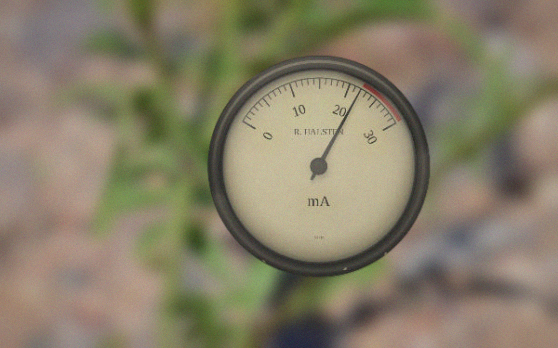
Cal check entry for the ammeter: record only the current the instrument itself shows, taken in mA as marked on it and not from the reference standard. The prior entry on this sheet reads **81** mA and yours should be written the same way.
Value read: **22** mA
